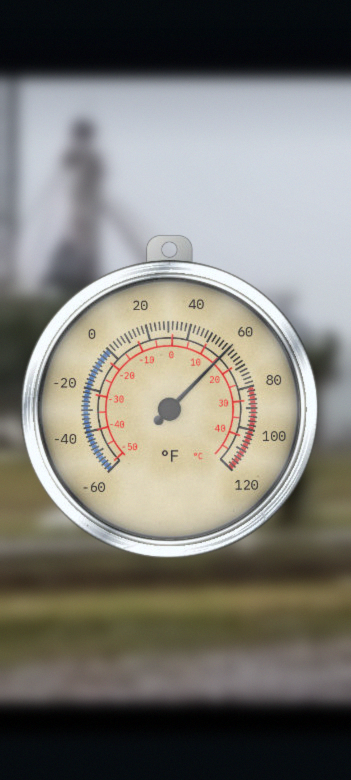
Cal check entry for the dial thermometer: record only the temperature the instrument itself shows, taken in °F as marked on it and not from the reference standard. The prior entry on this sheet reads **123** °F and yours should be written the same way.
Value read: **60** °F
